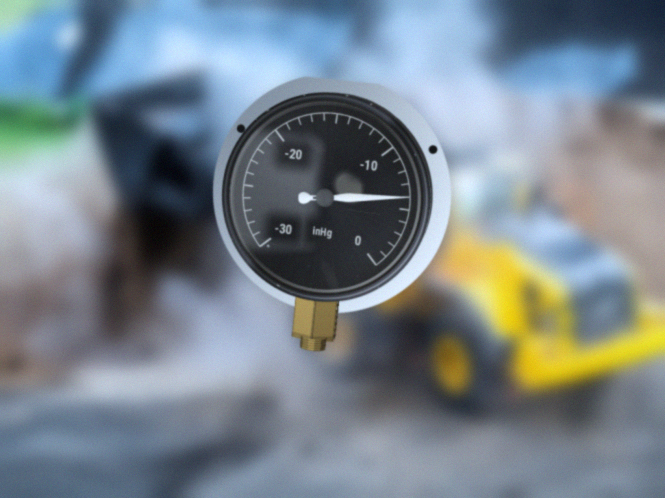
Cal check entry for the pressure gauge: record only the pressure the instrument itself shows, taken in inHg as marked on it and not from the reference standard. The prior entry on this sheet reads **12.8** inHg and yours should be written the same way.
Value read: **-6** inHg
